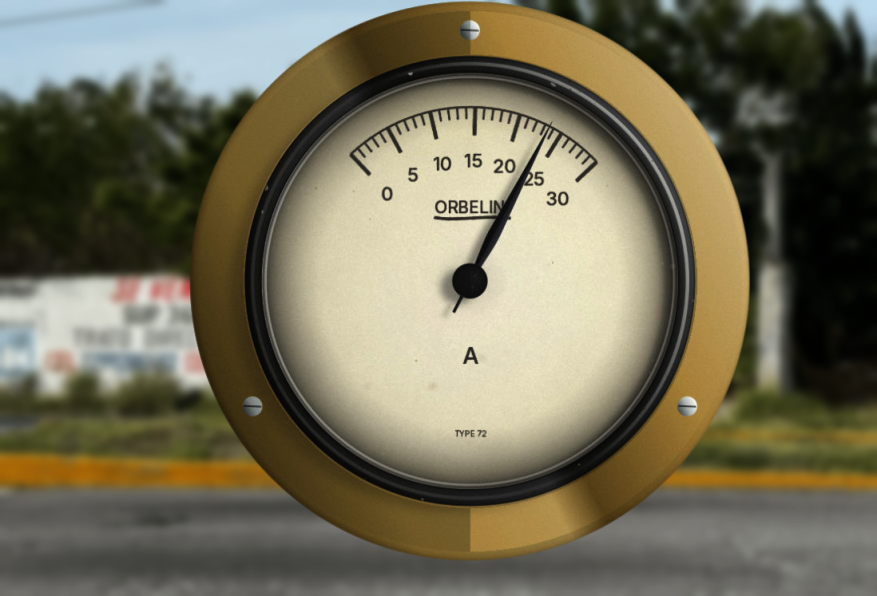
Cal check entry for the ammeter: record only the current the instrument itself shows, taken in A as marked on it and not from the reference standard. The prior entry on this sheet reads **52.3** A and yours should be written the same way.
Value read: **23.5** A
